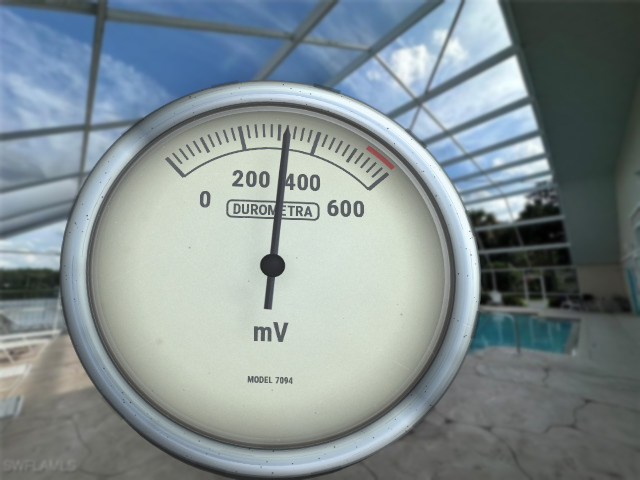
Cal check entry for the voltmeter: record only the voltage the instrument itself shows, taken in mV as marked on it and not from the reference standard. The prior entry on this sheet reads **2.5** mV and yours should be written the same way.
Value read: **320** mV
